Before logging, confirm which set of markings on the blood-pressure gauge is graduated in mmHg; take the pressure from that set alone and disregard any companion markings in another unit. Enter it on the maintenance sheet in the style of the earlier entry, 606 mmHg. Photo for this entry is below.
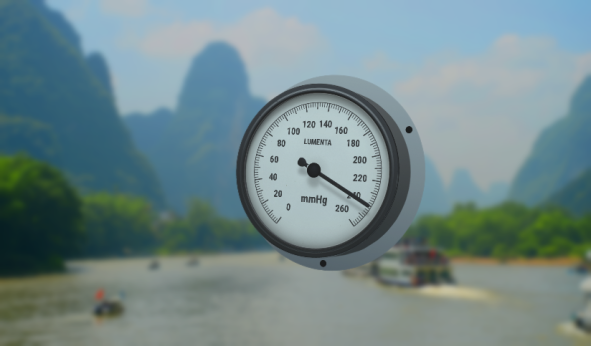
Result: 240 mmHg
